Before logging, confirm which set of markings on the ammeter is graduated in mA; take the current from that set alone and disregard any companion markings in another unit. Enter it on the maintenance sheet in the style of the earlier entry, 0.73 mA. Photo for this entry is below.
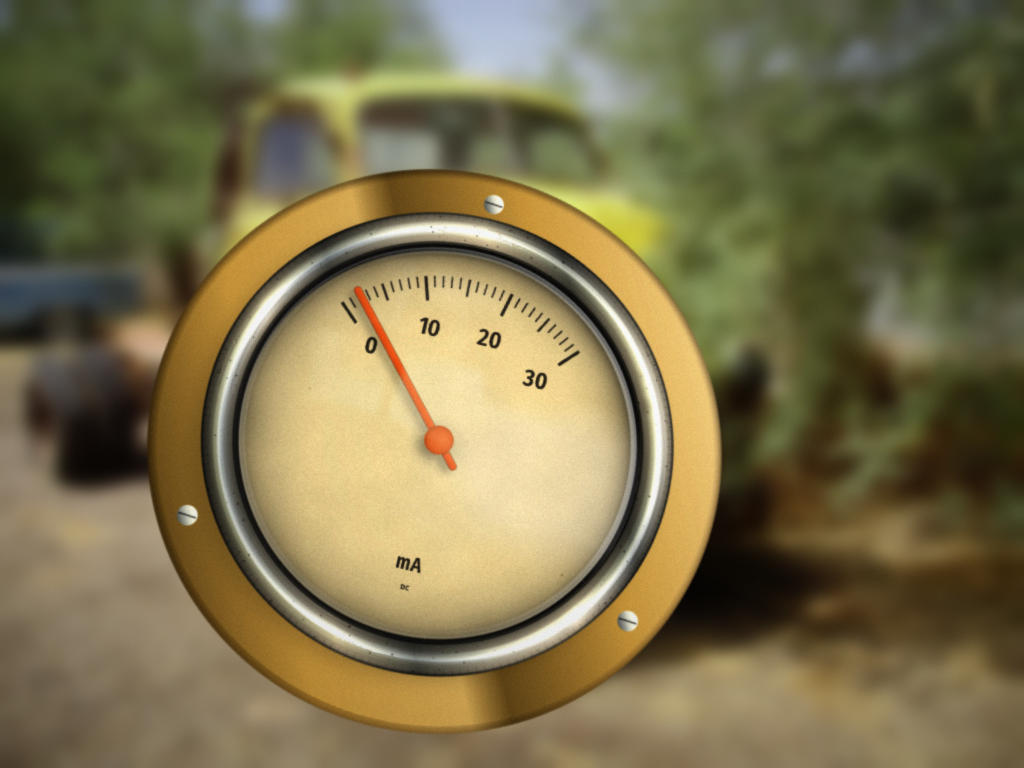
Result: 2 mA
